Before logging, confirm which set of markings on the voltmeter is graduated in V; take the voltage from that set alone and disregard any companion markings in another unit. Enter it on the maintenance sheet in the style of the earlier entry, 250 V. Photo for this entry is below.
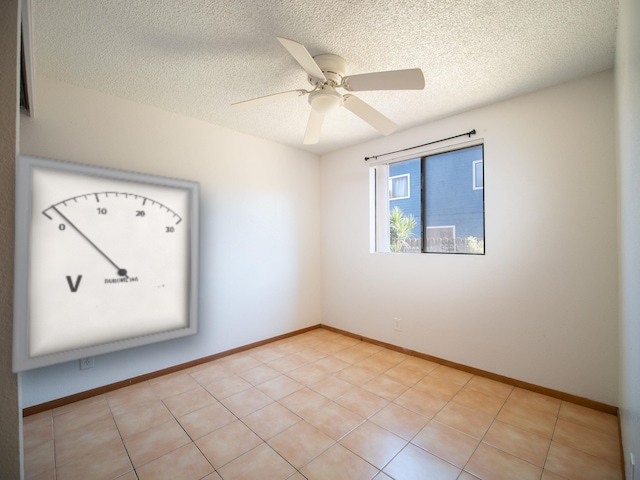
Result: 2 V
